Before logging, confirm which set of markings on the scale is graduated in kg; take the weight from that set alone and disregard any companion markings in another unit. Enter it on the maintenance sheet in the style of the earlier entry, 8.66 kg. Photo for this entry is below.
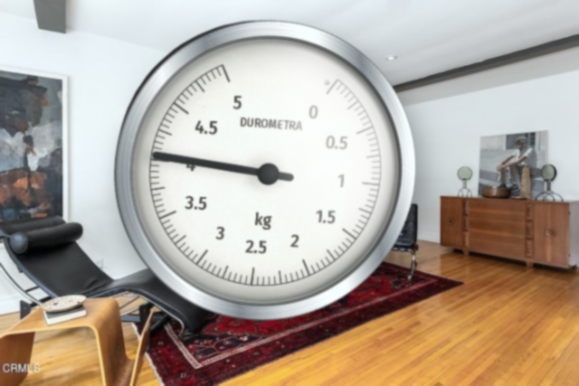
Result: 4.05 kg
